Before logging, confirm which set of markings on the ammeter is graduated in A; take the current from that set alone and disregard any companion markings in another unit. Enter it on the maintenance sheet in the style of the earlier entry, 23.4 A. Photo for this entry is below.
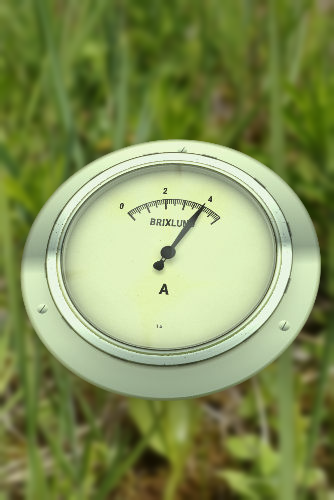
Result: 4 A
